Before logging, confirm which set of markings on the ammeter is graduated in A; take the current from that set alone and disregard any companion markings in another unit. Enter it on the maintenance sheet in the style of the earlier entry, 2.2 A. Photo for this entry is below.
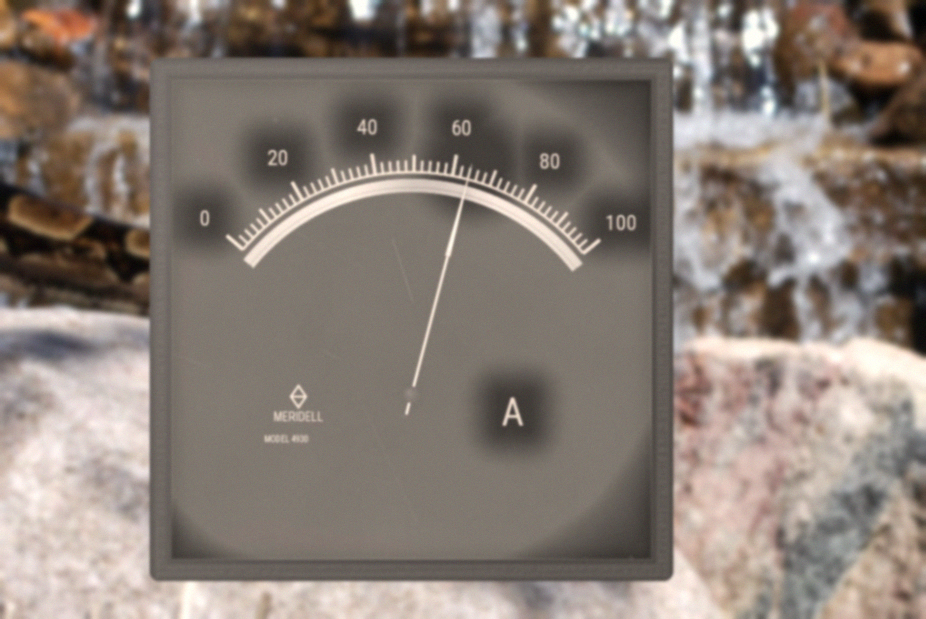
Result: 64 A
